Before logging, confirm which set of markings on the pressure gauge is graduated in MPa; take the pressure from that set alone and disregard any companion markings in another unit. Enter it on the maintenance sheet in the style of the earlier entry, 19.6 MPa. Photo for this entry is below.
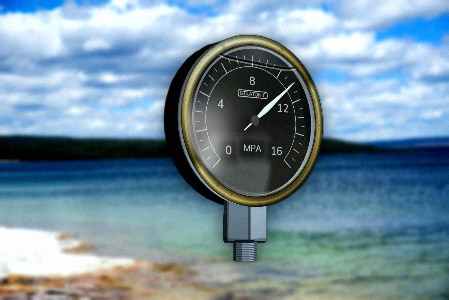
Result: 11 MPa
